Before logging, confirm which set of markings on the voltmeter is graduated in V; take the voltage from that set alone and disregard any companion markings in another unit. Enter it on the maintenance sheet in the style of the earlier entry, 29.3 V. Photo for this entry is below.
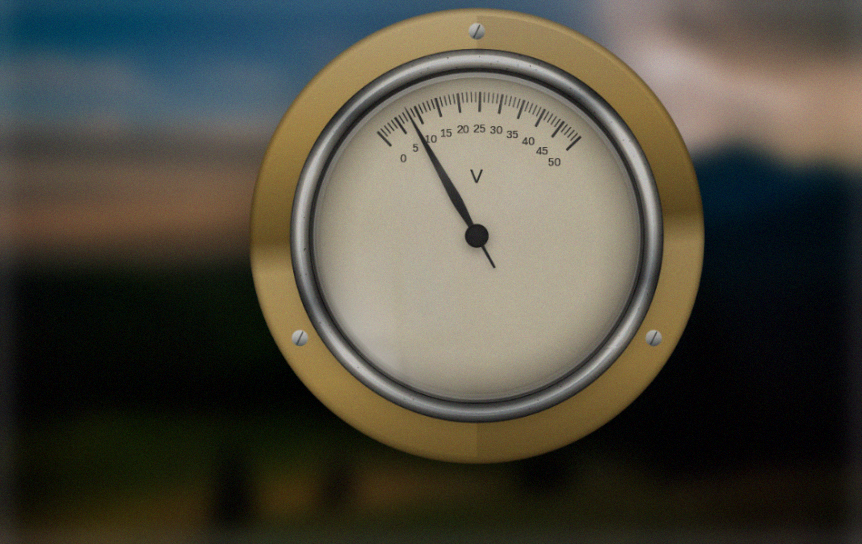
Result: 8 V
